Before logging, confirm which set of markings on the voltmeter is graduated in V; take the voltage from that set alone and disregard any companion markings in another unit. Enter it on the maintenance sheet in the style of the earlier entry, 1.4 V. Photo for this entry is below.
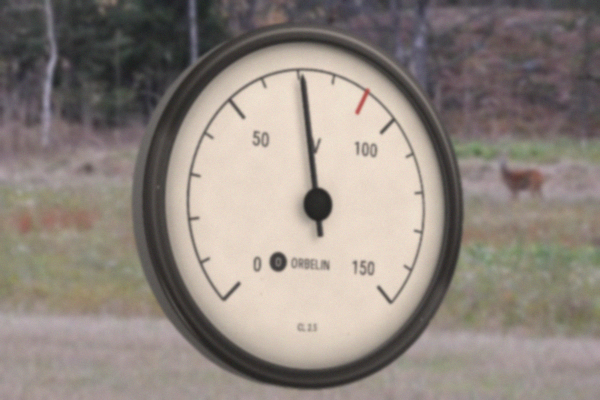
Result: 70 V
